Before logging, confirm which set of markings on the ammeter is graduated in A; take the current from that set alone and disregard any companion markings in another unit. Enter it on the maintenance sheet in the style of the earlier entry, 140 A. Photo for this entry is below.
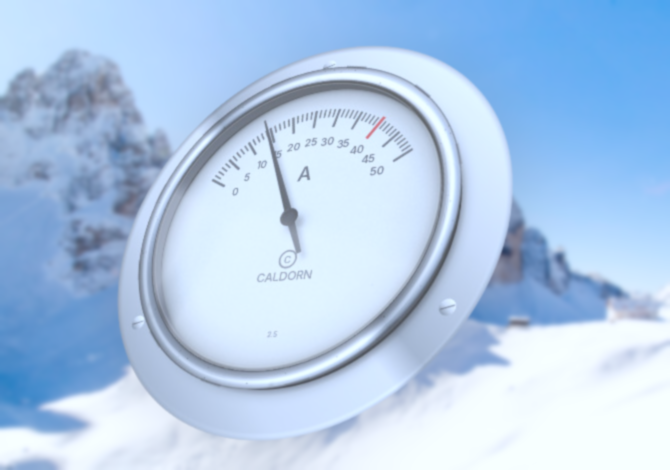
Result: 15 A
